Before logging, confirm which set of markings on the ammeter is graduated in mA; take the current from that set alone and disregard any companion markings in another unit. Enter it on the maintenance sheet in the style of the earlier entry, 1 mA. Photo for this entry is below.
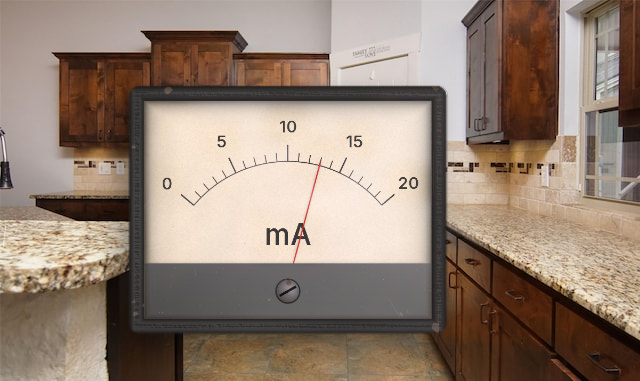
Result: 13 mA
